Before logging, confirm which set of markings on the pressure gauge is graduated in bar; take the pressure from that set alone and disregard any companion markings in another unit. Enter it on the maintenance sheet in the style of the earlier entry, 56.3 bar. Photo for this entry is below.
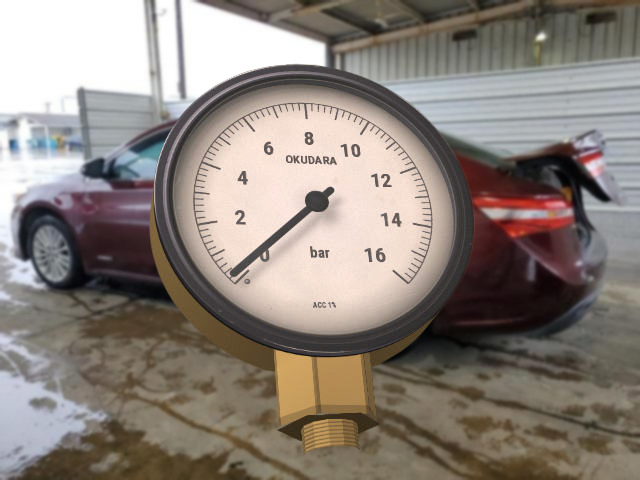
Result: 0.2 bar
